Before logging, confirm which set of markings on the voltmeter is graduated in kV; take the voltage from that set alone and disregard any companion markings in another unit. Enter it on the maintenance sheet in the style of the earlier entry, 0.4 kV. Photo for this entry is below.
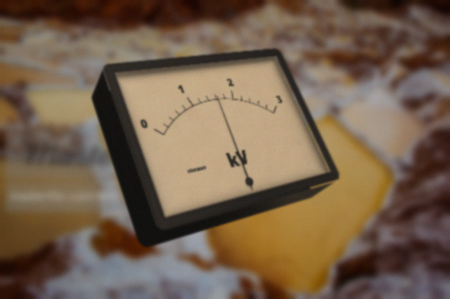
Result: 1.6 kV
